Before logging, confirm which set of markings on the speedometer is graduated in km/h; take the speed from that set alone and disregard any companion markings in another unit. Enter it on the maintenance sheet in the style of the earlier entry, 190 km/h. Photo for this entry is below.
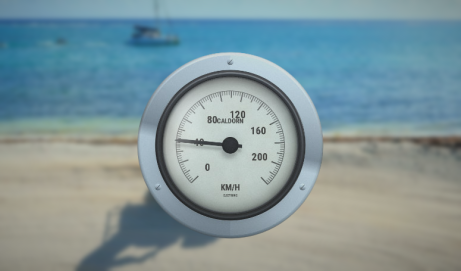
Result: 40 km/h
